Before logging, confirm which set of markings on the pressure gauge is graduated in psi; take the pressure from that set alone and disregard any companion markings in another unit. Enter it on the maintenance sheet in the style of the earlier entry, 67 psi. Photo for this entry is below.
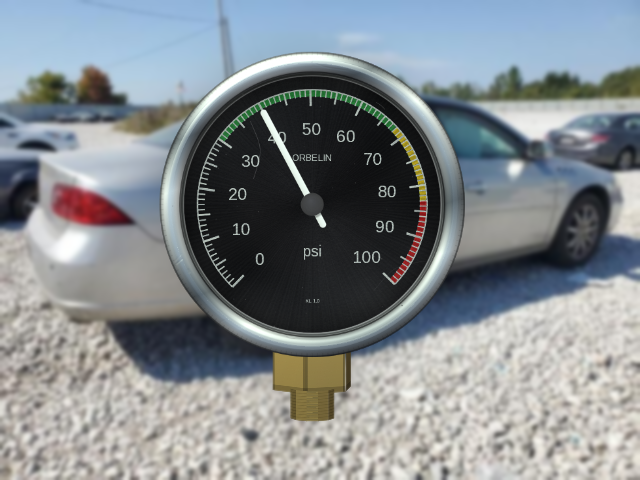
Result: 40 psi
